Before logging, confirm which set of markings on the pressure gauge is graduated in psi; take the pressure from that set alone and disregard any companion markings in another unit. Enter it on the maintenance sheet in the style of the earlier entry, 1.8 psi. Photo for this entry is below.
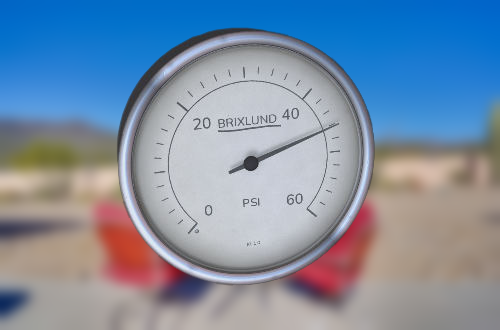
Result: 46 psi
